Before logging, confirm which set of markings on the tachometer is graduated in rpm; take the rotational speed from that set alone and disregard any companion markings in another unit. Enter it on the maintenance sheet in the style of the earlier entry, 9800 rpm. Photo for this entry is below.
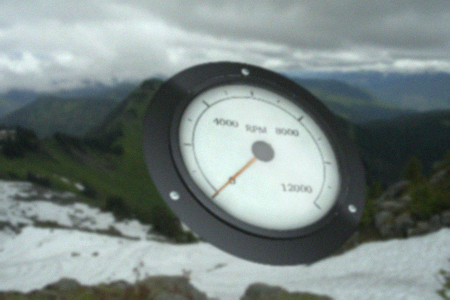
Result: 0 rpm
